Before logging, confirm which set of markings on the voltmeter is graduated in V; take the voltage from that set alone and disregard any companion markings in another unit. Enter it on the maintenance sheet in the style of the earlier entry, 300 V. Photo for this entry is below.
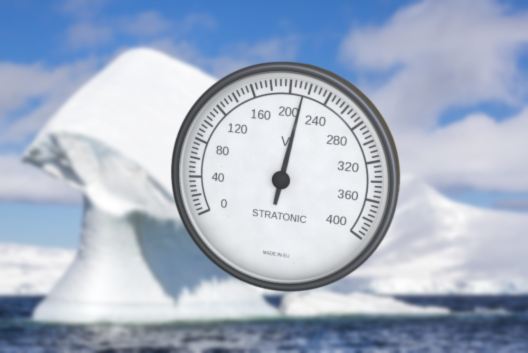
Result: 215 V
